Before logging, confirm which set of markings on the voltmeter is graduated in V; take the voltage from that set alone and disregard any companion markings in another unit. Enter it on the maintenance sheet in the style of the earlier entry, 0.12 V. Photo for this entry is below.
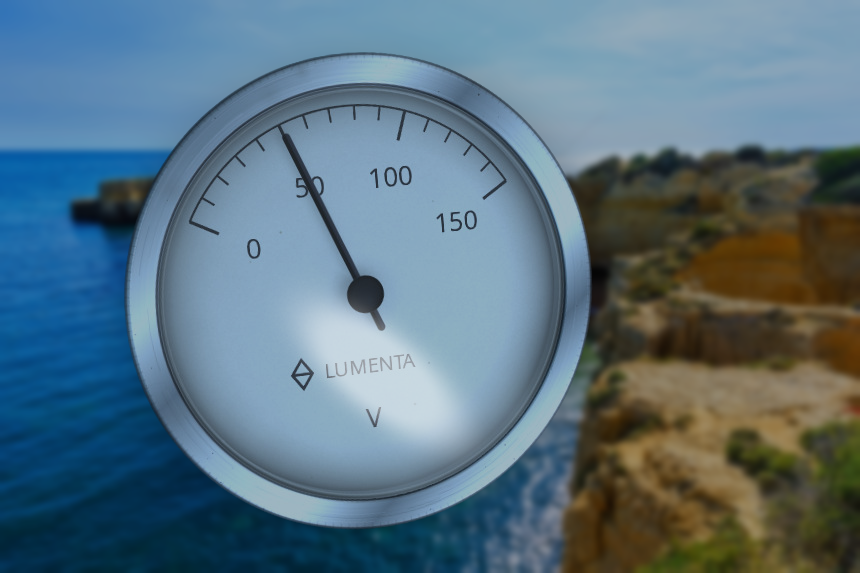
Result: 50 V
